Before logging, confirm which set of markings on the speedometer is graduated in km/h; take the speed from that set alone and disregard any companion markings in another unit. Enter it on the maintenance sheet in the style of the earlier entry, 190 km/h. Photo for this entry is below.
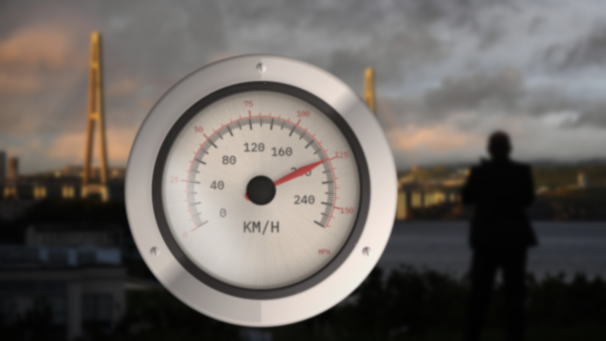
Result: 200 km/h
